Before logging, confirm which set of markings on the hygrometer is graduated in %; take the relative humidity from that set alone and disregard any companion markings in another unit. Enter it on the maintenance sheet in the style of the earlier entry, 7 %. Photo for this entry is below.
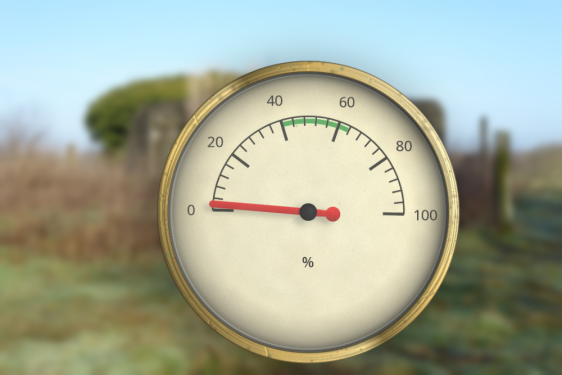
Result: 2 %
